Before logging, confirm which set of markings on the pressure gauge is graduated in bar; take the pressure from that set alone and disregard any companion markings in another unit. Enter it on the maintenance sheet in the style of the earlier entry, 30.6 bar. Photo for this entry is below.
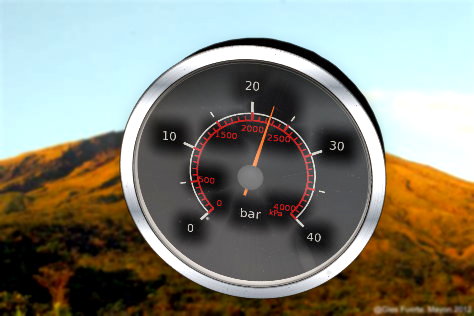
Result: 22.5 bar
